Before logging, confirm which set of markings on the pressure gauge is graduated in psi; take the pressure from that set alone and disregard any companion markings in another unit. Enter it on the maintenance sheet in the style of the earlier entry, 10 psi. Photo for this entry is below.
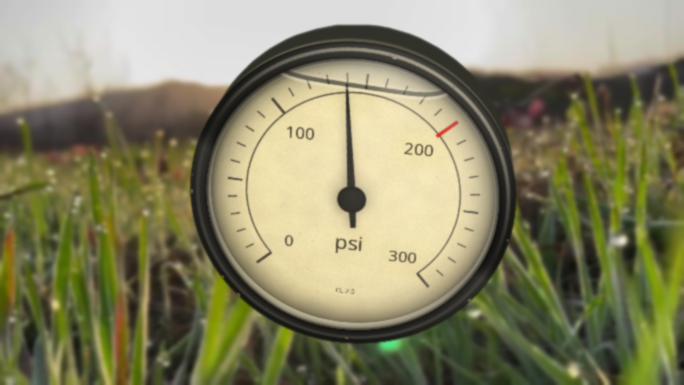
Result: 140 psi
